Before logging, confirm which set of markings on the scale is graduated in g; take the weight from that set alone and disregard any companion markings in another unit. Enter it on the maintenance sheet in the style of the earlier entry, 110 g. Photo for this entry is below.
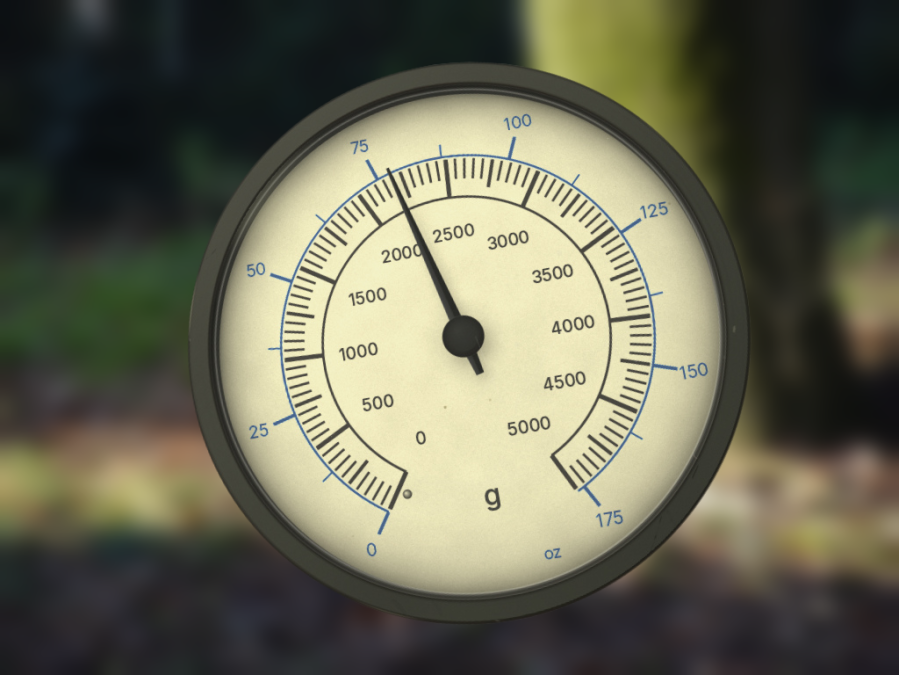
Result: 2200 g
